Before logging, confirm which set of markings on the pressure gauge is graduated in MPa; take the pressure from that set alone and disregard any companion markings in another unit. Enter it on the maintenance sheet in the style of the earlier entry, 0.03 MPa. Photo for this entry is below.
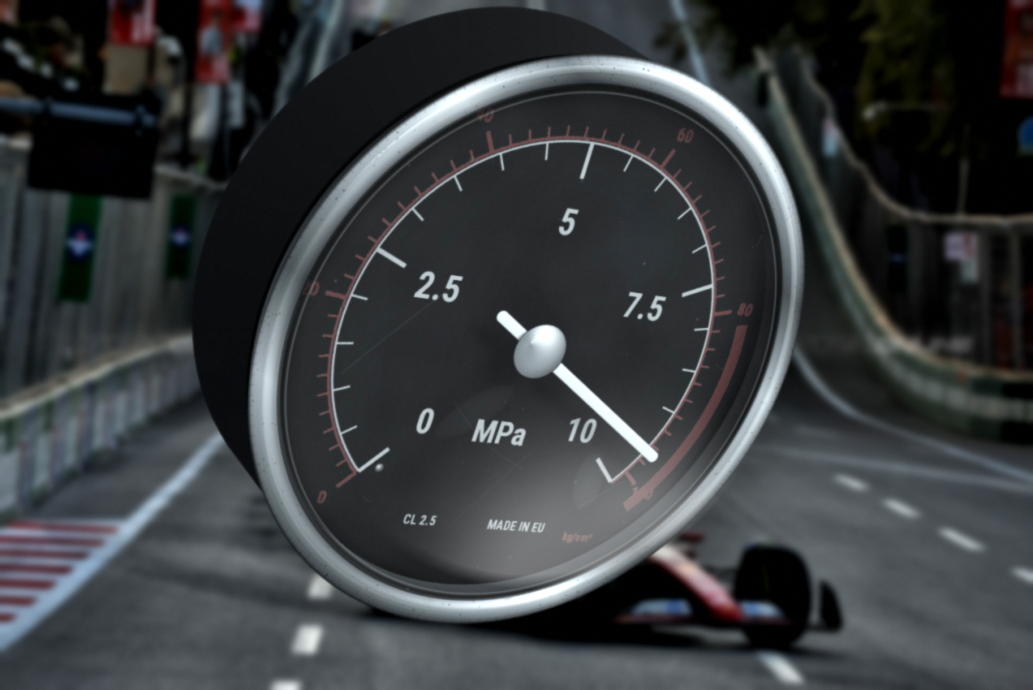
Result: 9.5 MPa
